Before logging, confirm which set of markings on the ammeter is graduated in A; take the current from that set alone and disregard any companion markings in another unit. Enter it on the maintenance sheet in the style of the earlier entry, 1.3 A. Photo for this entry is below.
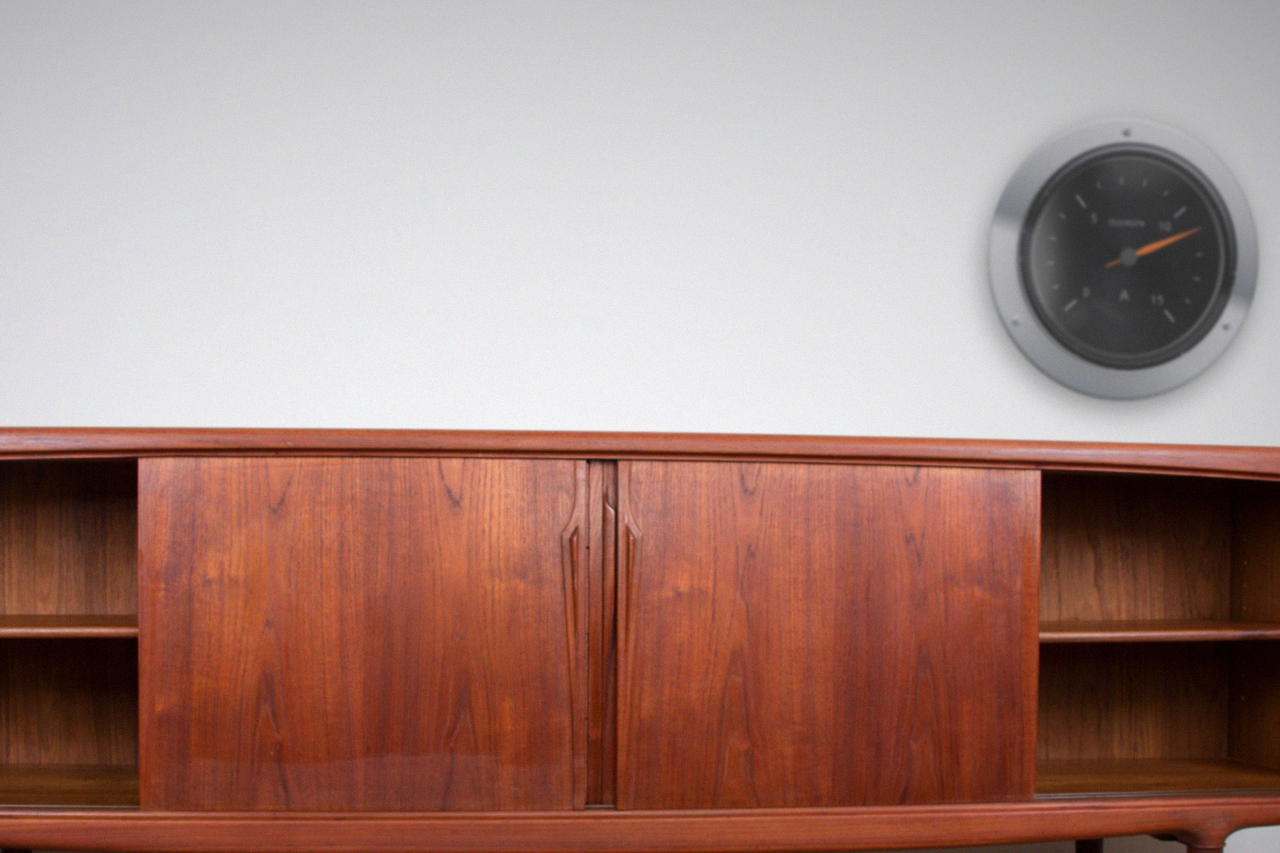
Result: 11 A
